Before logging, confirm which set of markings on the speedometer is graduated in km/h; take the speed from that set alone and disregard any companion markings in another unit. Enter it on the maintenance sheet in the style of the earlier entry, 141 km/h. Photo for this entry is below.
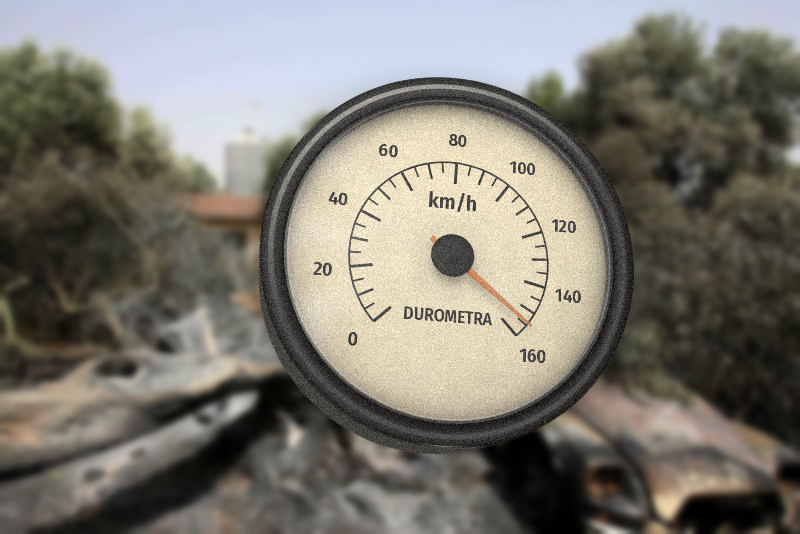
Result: 155 km/h
